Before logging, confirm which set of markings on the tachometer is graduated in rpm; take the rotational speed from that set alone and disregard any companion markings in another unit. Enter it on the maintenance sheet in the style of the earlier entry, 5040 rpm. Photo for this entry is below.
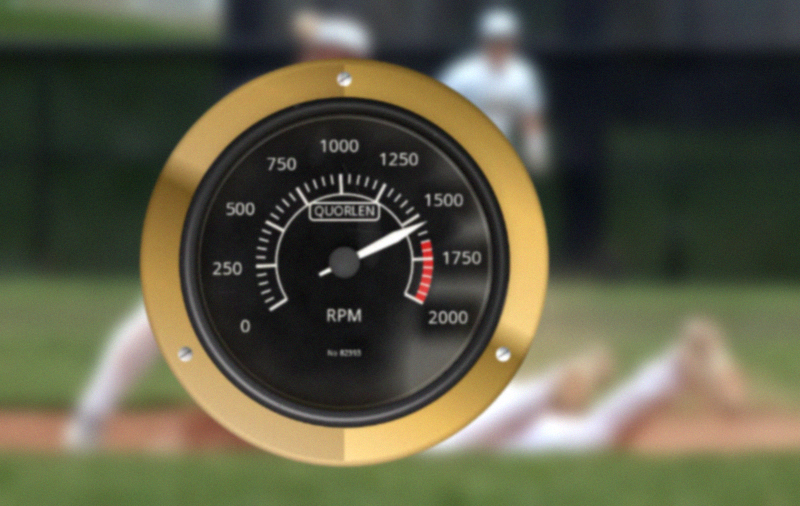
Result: 1550 rpm
